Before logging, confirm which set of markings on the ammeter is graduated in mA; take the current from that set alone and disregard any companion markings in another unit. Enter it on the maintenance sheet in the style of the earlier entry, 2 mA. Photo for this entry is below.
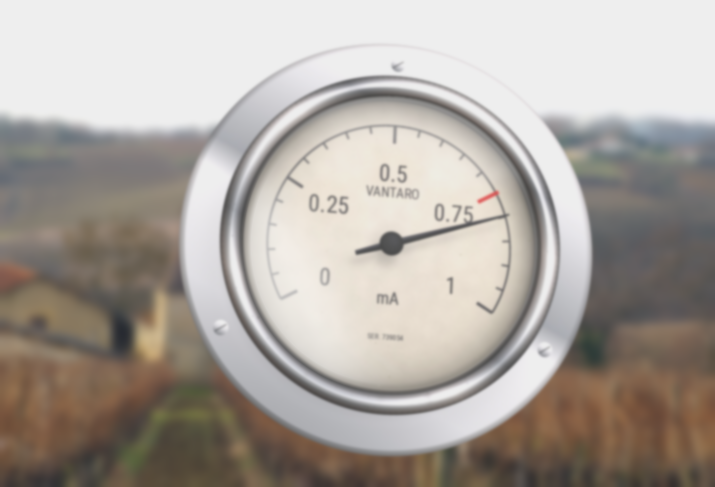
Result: 0.8 mA
